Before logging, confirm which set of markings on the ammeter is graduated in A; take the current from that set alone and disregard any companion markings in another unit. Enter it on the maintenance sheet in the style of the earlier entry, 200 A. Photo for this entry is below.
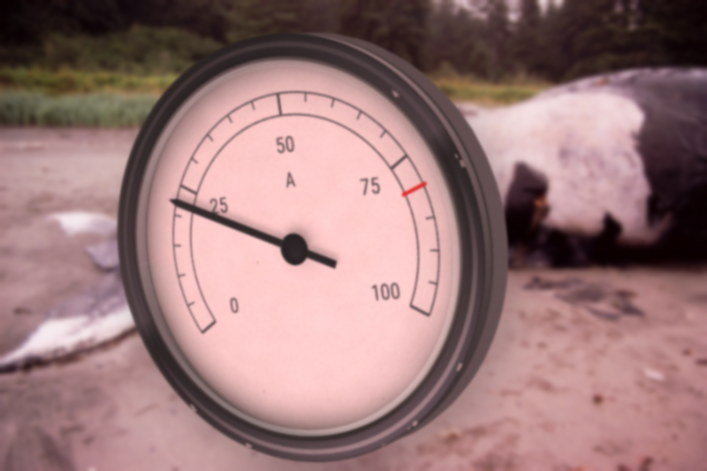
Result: 22.5 A
